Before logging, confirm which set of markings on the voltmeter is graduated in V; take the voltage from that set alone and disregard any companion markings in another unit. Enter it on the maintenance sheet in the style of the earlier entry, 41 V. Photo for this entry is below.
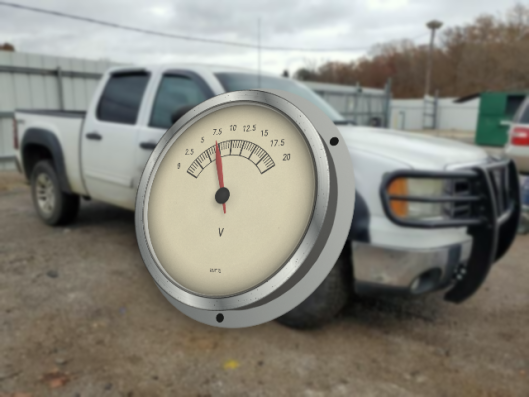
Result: 7.5 V
